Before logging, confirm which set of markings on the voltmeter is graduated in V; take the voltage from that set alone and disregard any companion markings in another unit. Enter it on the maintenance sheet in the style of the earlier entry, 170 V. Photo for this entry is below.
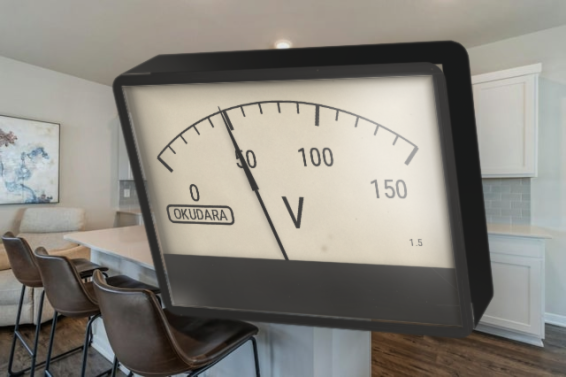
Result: 50 V
